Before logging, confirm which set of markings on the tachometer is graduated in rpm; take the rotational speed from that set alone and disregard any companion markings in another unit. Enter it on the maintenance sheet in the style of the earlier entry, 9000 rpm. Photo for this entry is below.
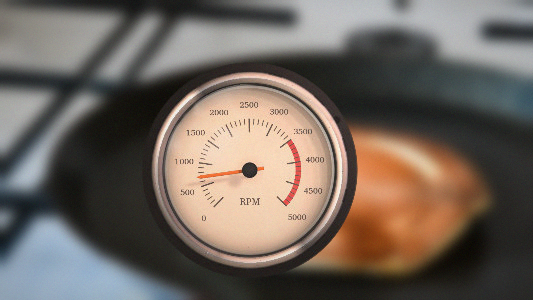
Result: 700 rpm
